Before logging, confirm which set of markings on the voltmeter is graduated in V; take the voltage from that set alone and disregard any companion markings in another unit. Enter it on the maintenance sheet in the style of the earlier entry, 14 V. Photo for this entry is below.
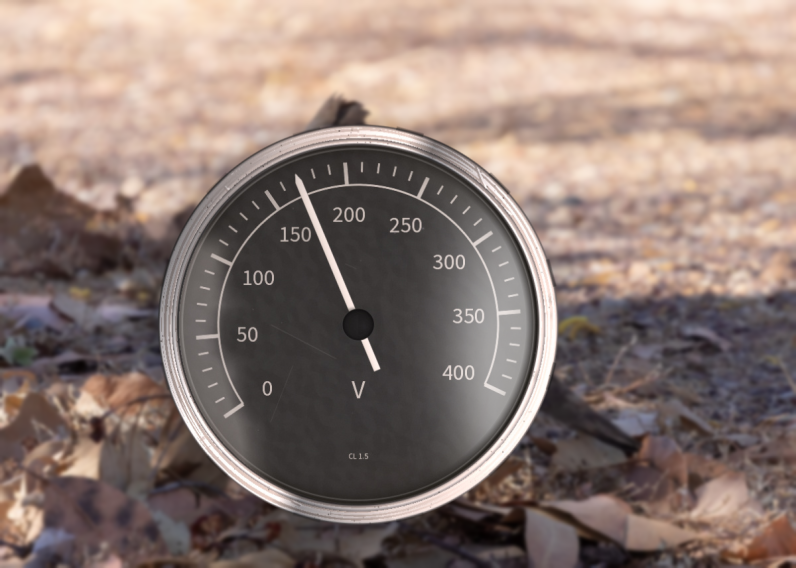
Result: 170 V
